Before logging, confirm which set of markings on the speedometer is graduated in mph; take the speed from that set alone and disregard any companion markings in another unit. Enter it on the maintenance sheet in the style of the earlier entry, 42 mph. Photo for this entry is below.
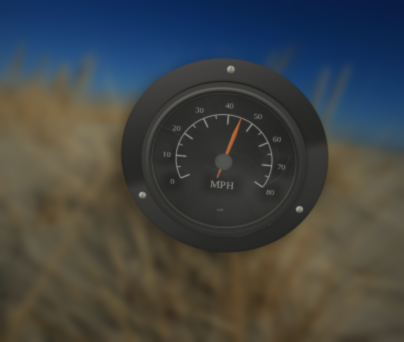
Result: 45 mph
